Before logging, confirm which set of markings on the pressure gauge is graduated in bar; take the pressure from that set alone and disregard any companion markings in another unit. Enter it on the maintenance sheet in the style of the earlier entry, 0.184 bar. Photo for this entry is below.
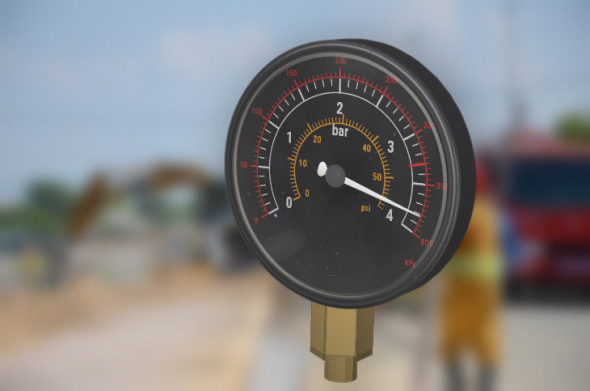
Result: 3.8 bar
